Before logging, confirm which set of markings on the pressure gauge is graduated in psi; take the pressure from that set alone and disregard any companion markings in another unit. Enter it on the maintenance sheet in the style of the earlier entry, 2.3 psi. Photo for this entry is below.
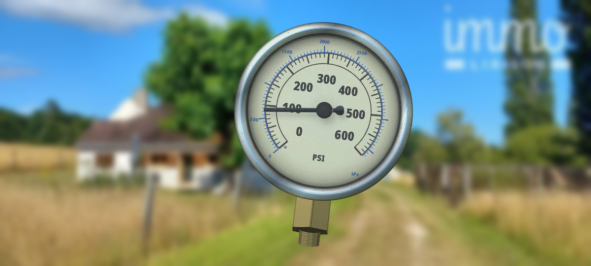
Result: 90 psi
